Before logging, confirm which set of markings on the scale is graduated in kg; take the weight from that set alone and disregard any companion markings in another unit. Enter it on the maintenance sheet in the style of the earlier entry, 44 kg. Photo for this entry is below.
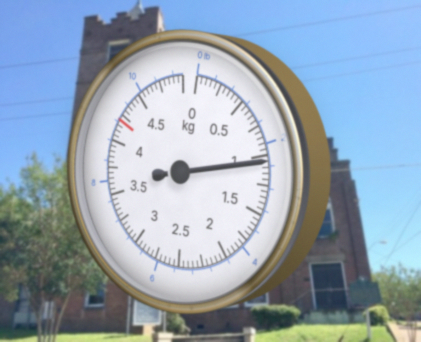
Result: 1.05 kg
